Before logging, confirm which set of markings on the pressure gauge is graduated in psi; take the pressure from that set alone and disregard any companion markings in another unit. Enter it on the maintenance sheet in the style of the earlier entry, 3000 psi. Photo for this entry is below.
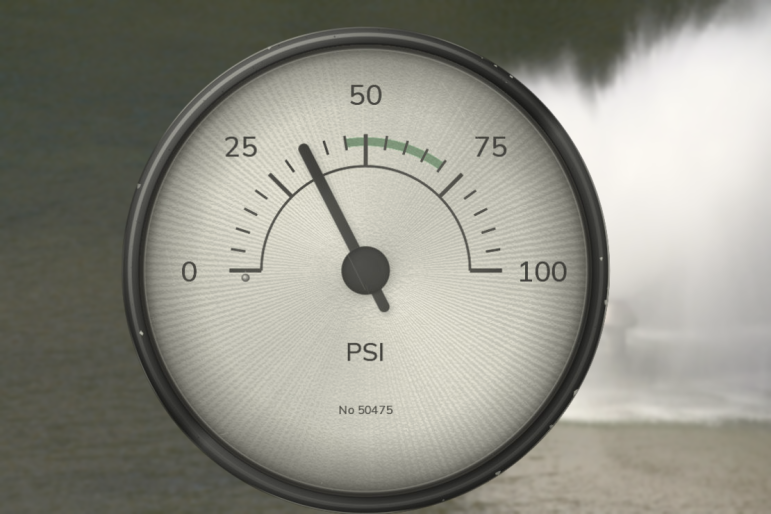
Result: 35 psi
